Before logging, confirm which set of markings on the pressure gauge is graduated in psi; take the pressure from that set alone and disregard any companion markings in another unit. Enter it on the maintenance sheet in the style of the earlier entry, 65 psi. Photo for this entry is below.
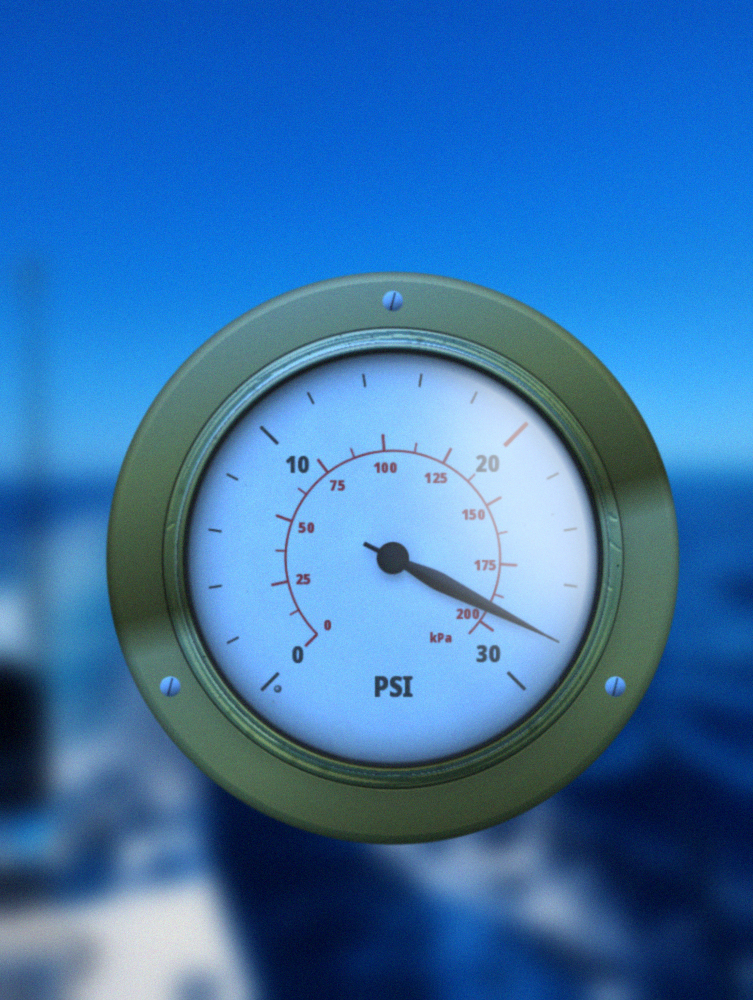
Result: 28 psi
